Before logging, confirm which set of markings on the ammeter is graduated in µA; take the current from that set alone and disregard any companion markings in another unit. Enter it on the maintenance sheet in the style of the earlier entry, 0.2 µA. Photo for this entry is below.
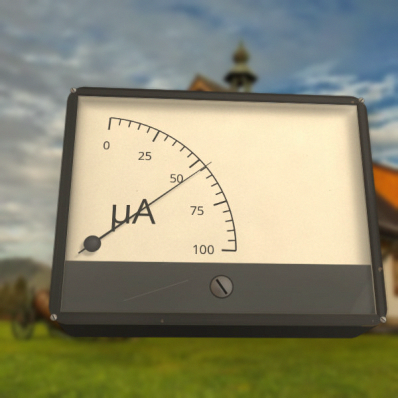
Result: 55 µA
